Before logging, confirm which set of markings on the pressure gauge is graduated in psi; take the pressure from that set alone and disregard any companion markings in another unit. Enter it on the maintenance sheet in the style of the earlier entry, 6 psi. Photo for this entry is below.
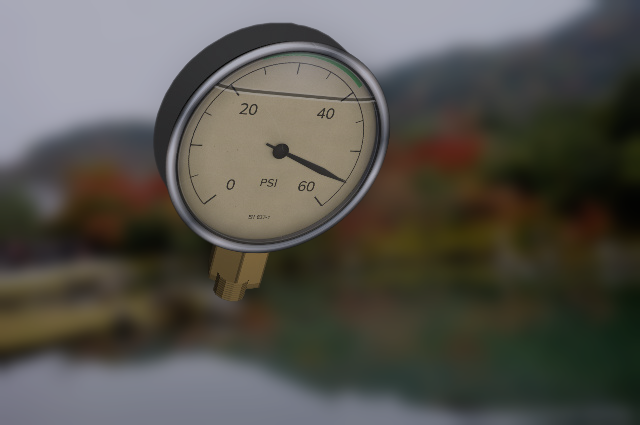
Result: 55 psi
